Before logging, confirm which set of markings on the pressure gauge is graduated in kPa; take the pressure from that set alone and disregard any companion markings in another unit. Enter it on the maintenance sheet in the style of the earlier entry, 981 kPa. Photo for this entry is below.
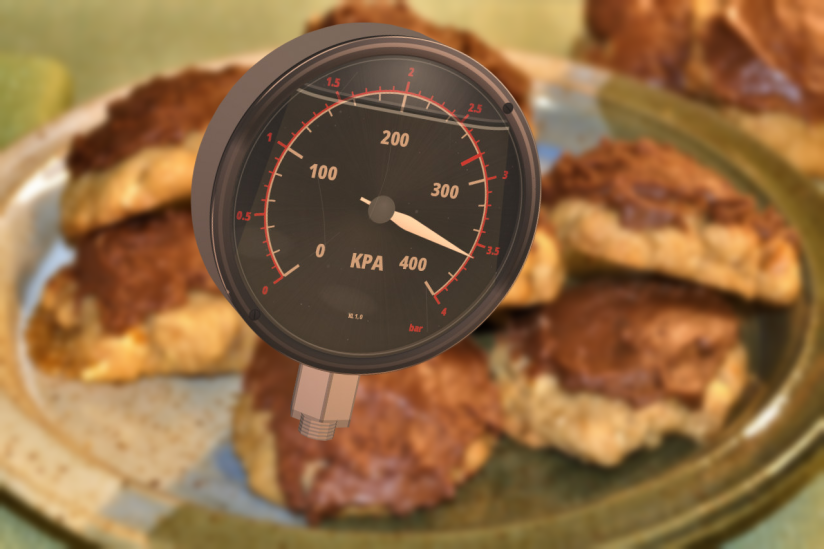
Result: 360 kPa
